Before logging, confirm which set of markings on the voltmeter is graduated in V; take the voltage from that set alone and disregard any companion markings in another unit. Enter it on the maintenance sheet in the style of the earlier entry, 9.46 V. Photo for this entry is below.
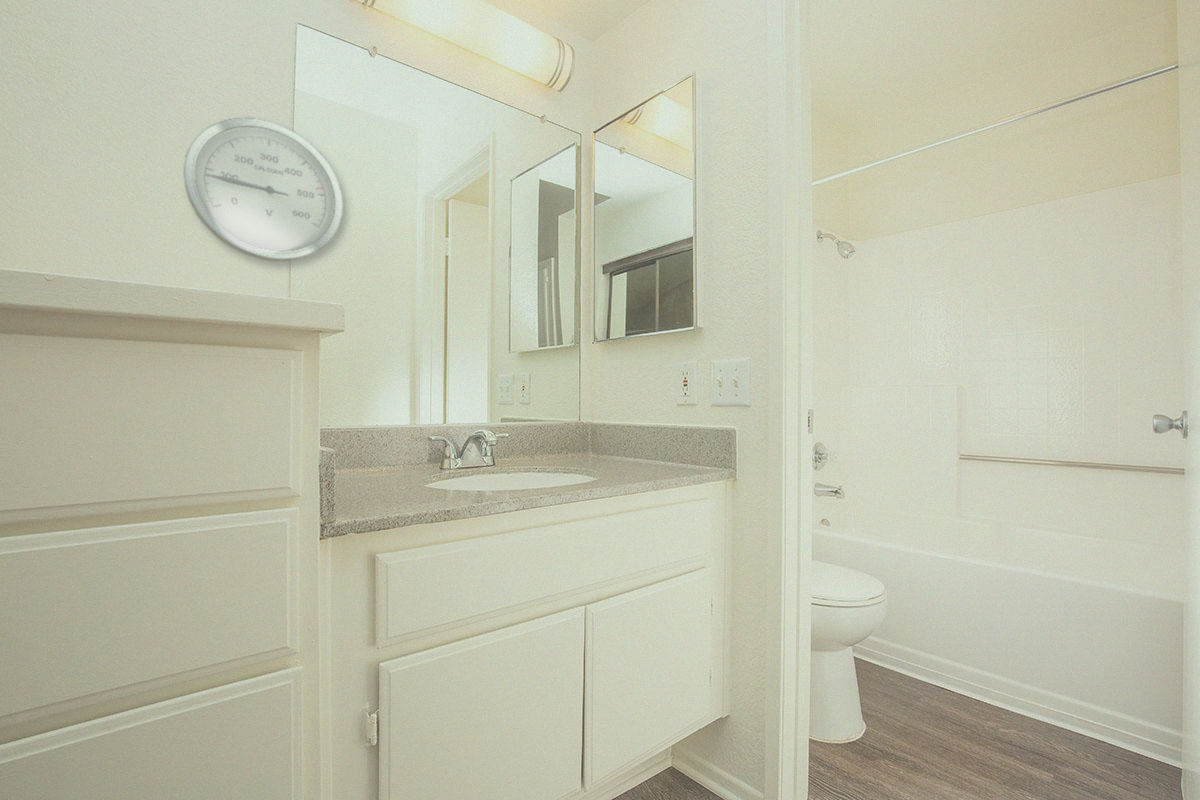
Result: 80 V
